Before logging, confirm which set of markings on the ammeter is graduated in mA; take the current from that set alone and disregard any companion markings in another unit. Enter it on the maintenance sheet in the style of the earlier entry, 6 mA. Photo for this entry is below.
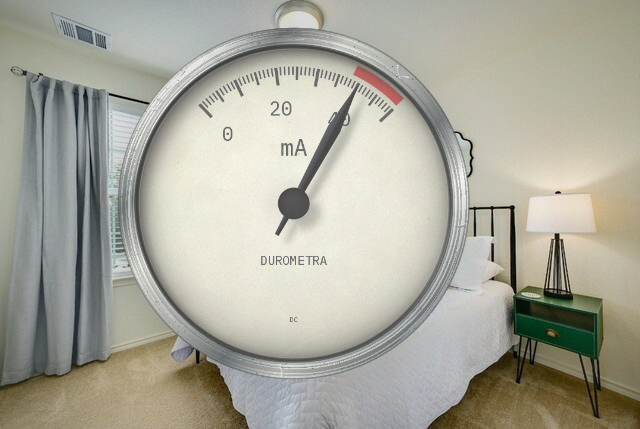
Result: 40 mA
